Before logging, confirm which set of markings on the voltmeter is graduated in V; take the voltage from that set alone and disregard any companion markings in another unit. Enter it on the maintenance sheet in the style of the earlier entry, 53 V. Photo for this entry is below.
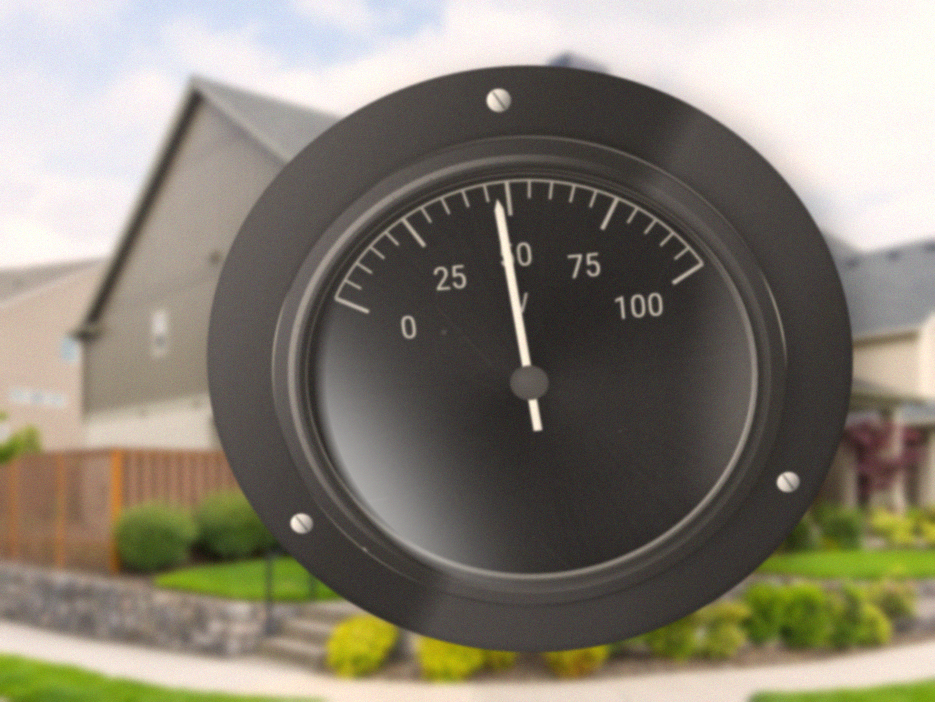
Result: 47.5 V
